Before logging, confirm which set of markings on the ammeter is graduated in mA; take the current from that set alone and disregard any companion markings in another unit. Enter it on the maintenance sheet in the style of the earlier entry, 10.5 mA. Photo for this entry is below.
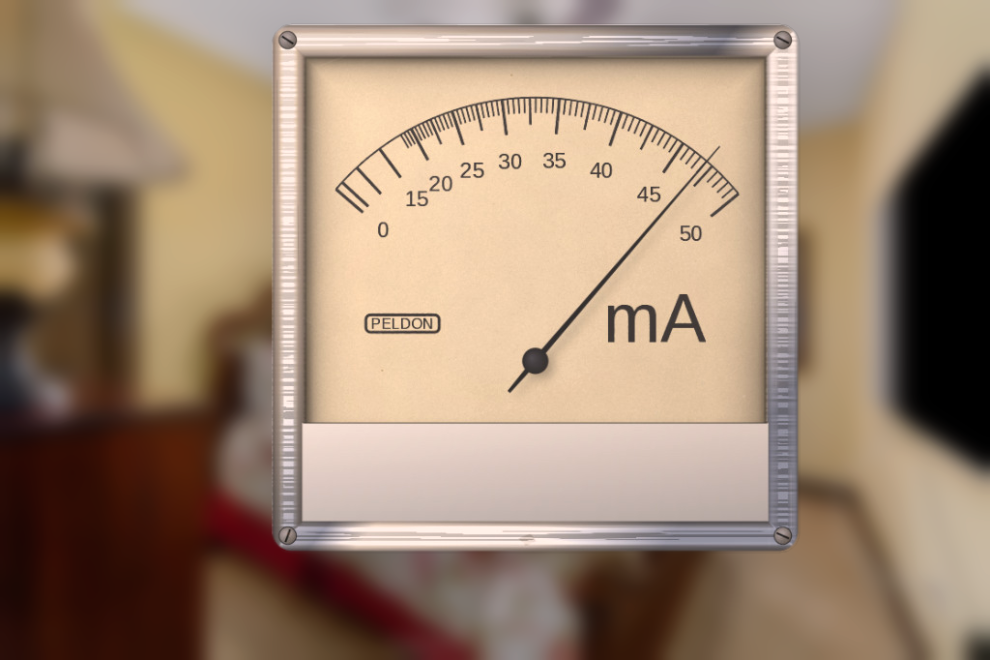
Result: 47 mA
